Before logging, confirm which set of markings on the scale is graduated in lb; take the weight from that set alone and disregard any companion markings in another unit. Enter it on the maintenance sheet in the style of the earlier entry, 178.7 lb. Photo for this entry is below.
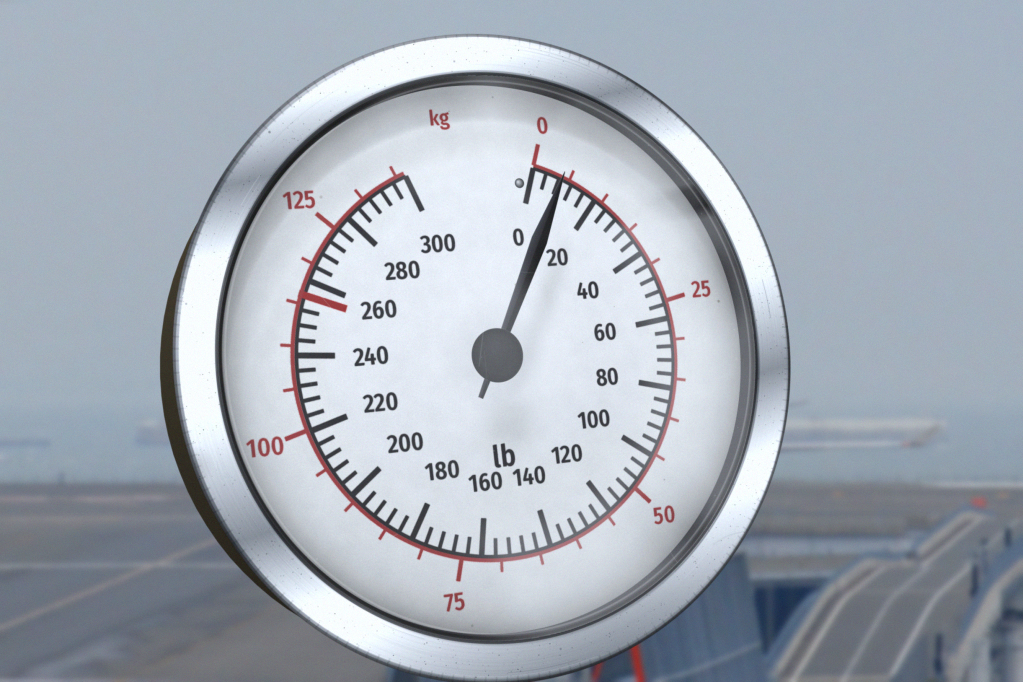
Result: 8 lb
